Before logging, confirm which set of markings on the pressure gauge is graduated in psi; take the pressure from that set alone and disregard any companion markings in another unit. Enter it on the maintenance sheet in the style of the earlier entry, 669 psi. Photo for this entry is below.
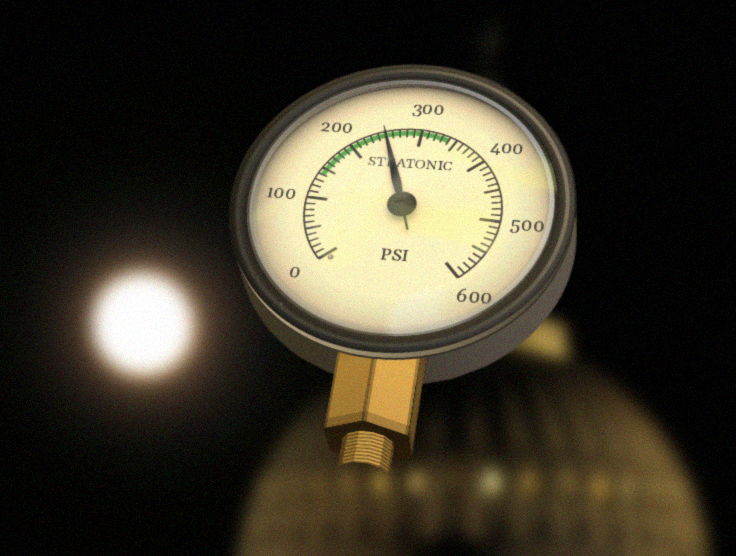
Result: 250 psi
